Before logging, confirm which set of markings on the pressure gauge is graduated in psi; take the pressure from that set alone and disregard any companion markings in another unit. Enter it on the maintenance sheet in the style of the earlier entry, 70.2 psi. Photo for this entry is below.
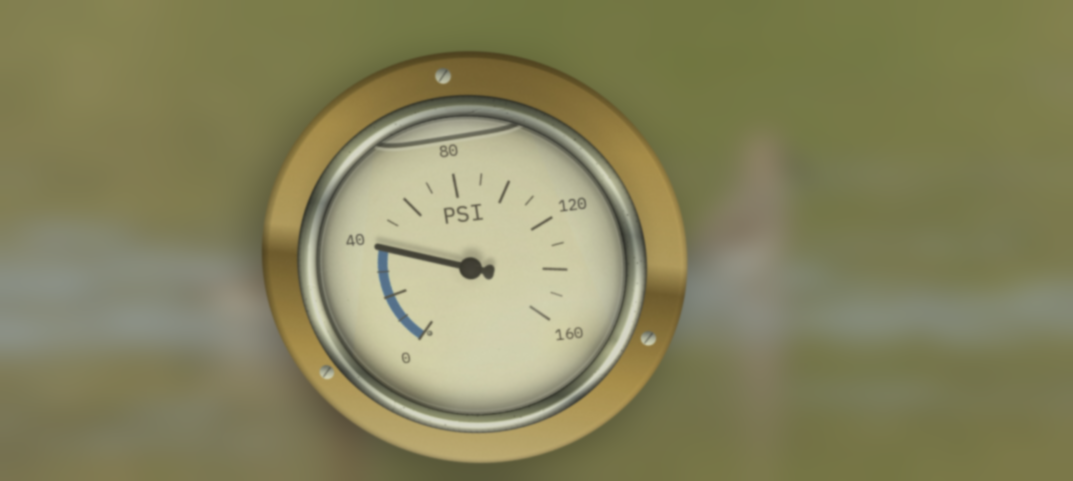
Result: 40 psi
